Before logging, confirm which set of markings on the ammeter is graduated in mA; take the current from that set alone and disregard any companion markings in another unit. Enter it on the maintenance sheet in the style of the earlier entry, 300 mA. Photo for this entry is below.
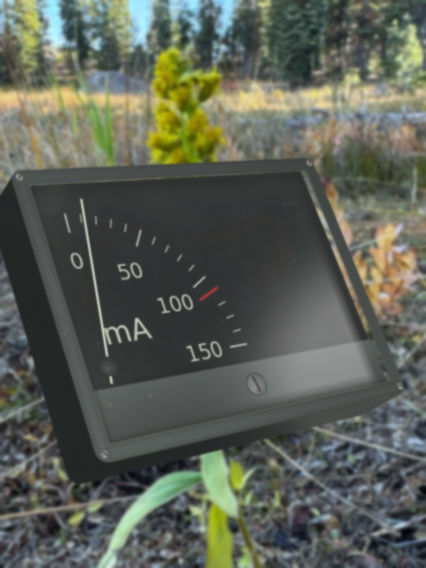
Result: 10 mA
